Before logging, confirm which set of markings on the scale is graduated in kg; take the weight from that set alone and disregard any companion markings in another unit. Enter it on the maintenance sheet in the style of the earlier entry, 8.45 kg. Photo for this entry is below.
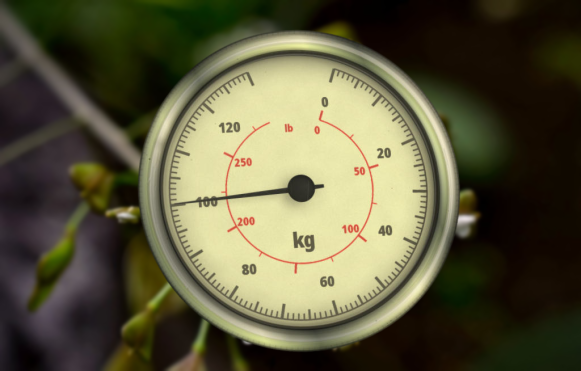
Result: 100 kg
